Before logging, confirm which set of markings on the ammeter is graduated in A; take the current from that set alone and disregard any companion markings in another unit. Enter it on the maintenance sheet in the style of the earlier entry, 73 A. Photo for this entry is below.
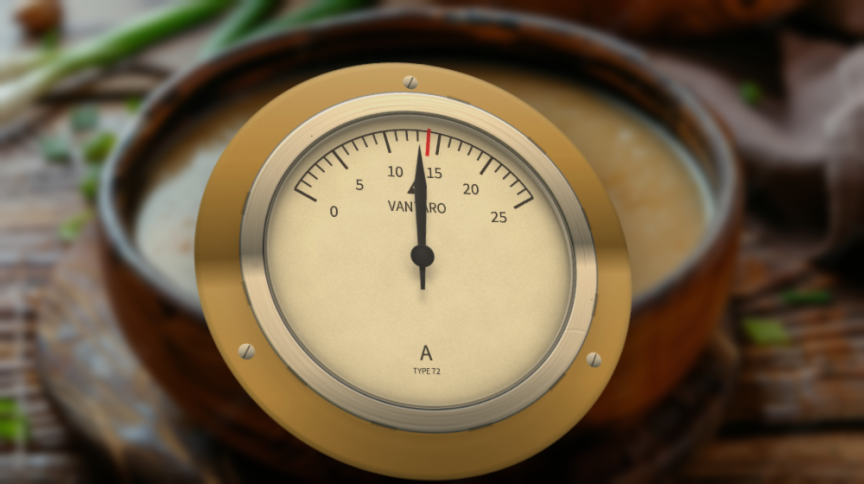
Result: 13 A
